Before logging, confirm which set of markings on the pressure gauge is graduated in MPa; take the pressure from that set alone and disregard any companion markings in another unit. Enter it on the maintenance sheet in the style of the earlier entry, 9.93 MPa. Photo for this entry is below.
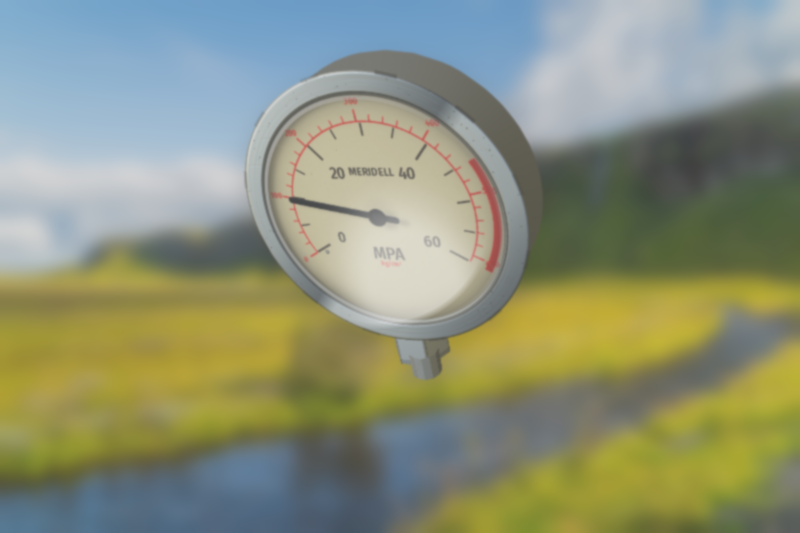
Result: 10 MPa
